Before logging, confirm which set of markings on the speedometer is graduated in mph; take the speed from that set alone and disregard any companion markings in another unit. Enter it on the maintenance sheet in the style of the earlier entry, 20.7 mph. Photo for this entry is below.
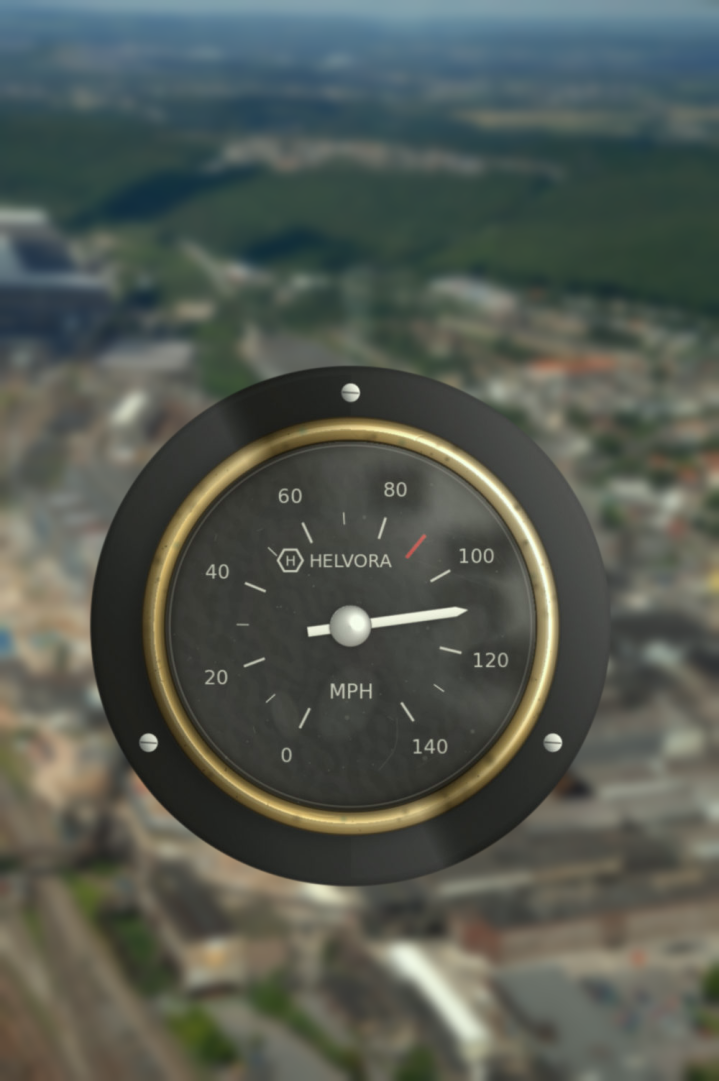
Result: 110 mph
